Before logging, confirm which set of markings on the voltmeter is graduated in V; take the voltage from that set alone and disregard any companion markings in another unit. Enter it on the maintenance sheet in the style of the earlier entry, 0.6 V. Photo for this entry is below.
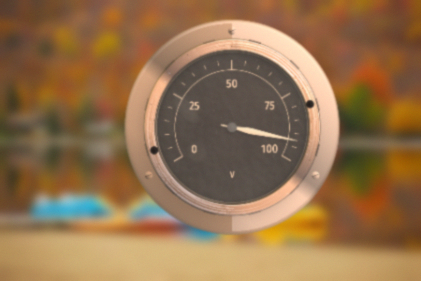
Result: 92.5 V
